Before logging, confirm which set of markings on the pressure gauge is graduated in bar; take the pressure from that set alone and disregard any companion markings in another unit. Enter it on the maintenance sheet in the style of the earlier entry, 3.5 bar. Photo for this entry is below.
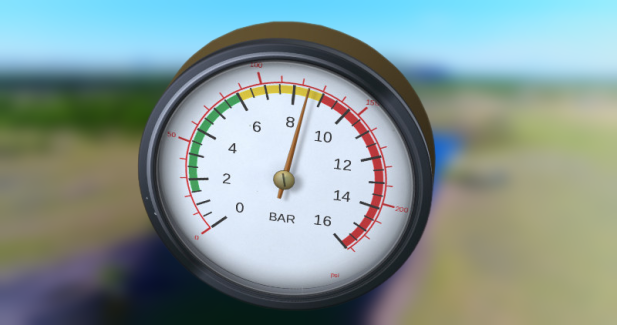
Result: 8.5 bar
